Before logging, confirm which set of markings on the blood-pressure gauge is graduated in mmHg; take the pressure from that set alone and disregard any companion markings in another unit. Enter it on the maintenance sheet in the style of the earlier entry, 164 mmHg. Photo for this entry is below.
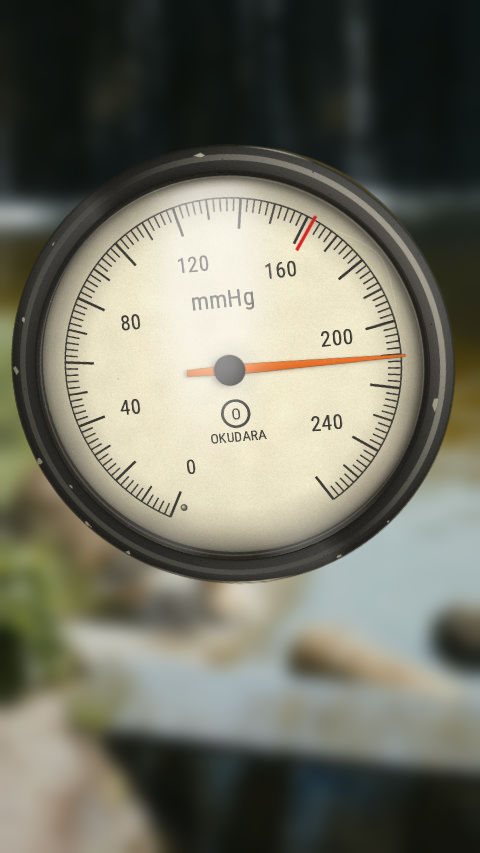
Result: 210 mmHg
